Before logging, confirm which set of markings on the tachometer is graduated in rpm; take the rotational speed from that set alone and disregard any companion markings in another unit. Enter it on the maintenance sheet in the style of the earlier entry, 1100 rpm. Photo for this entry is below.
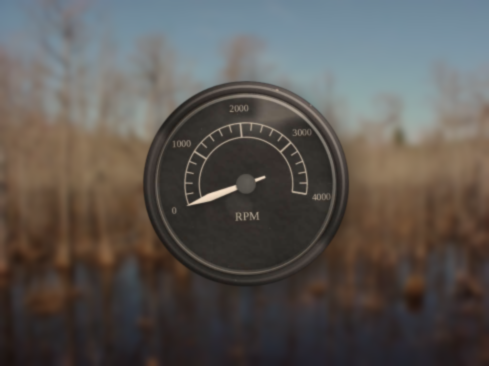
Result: 0 rpm
